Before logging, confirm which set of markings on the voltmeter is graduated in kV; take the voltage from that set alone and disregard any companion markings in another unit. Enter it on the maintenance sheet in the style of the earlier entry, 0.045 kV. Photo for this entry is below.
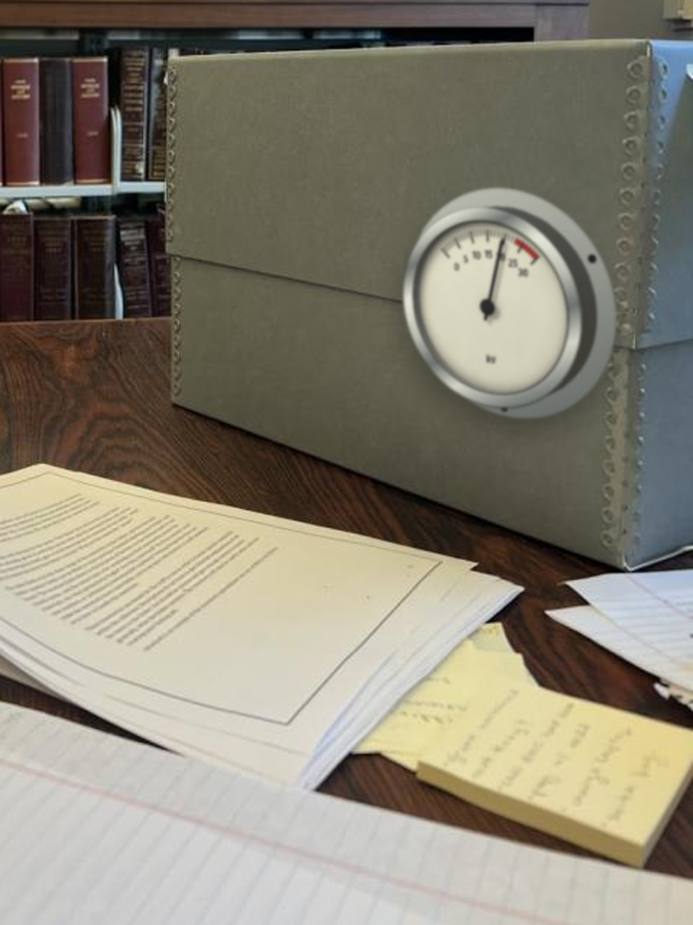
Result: 20 kV
